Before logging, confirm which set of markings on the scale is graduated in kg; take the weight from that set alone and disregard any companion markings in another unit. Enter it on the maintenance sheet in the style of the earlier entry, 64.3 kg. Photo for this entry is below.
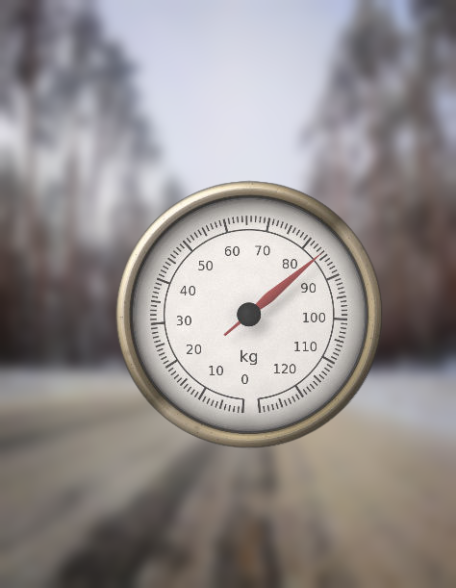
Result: 84 kg
